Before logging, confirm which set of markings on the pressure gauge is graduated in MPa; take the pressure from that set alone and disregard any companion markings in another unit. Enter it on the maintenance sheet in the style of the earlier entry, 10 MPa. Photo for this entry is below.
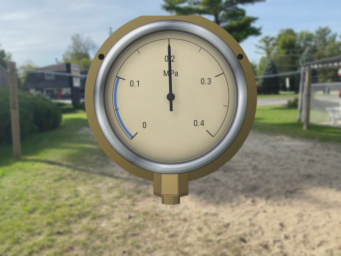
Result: 0.2 MPa
